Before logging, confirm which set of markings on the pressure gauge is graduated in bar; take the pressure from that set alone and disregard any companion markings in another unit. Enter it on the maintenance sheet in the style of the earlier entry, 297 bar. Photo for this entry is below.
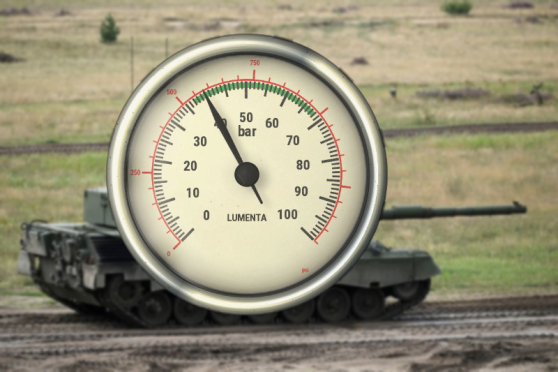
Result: 40 bar
